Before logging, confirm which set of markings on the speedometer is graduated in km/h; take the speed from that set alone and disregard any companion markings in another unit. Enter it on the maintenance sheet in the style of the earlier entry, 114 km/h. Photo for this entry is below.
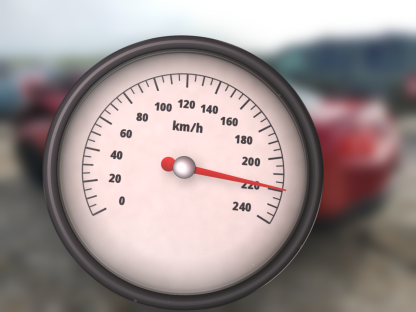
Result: 220 km/h
